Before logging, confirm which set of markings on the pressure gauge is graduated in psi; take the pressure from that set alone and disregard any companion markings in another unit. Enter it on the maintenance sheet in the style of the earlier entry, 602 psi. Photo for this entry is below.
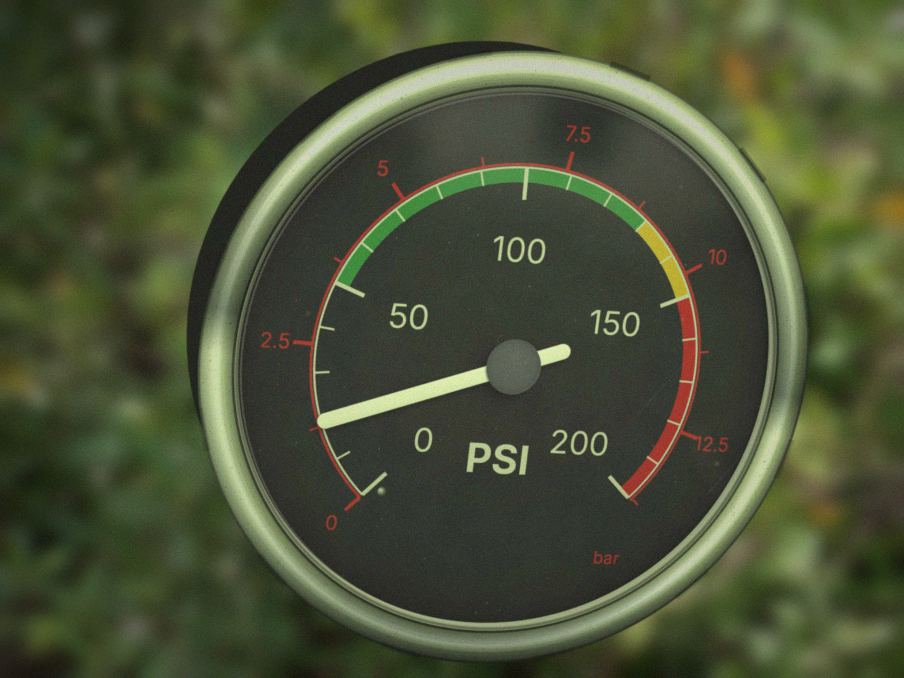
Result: 20 psi
